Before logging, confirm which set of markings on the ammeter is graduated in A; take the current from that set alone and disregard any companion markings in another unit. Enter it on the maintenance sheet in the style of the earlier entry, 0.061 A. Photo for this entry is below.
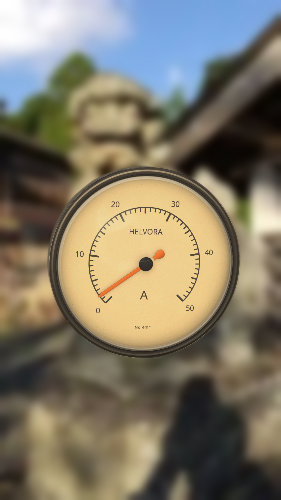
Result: 2 A
